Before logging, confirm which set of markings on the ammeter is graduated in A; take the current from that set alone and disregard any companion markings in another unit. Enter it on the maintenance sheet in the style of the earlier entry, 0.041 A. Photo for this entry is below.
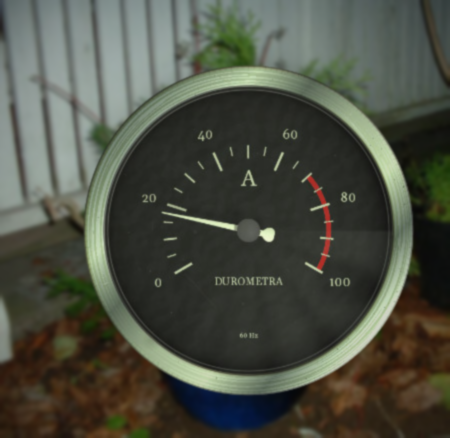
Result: 17.5 A
